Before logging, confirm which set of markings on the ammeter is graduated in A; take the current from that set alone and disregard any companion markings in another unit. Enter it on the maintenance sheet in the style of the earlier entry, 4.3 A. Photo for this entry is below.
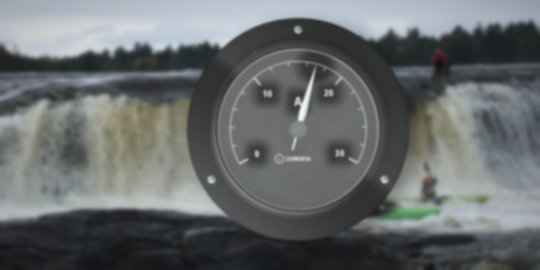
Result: 17 A
